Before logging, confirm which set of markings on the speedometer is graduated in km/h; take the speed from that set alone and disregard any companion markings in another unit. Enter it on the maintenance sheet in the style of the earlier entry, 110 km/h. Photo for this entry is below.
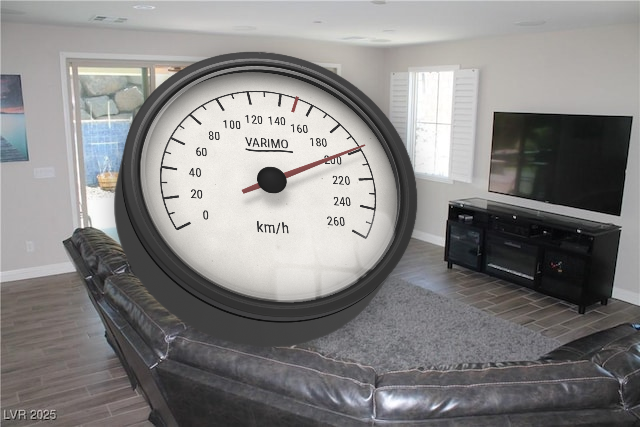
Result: 200 km/h
